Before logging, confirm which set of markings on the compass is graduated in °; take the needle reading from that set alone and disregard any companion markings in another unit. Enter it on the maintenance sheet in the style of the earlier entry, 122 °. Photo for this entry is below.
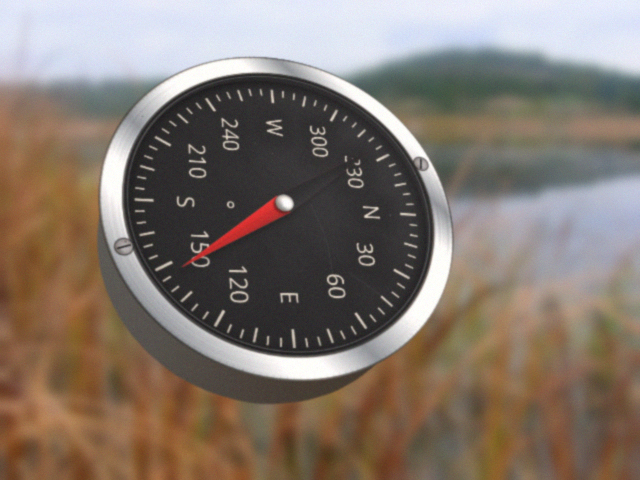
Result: 145 °
